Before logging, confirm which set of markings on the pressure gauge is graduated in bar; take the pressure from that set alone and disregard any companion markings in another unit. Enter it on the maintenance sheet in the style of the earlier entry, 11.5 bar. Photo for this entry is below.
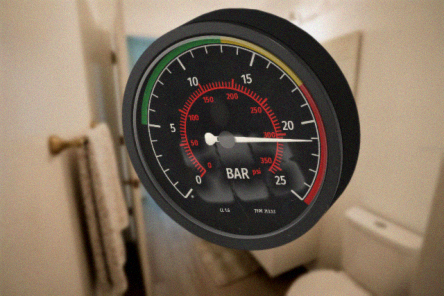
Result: 21 bar
